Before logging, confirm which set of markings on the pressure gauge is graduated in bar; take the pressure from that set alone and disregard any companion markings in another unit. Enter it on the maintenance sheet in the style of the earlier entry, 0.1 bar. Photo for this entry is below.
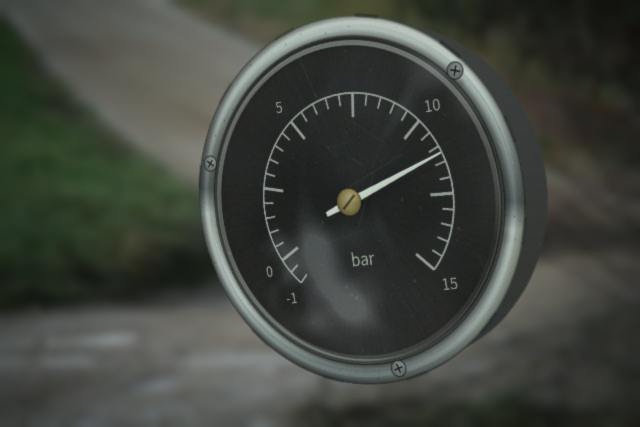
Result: 11.25 bar
